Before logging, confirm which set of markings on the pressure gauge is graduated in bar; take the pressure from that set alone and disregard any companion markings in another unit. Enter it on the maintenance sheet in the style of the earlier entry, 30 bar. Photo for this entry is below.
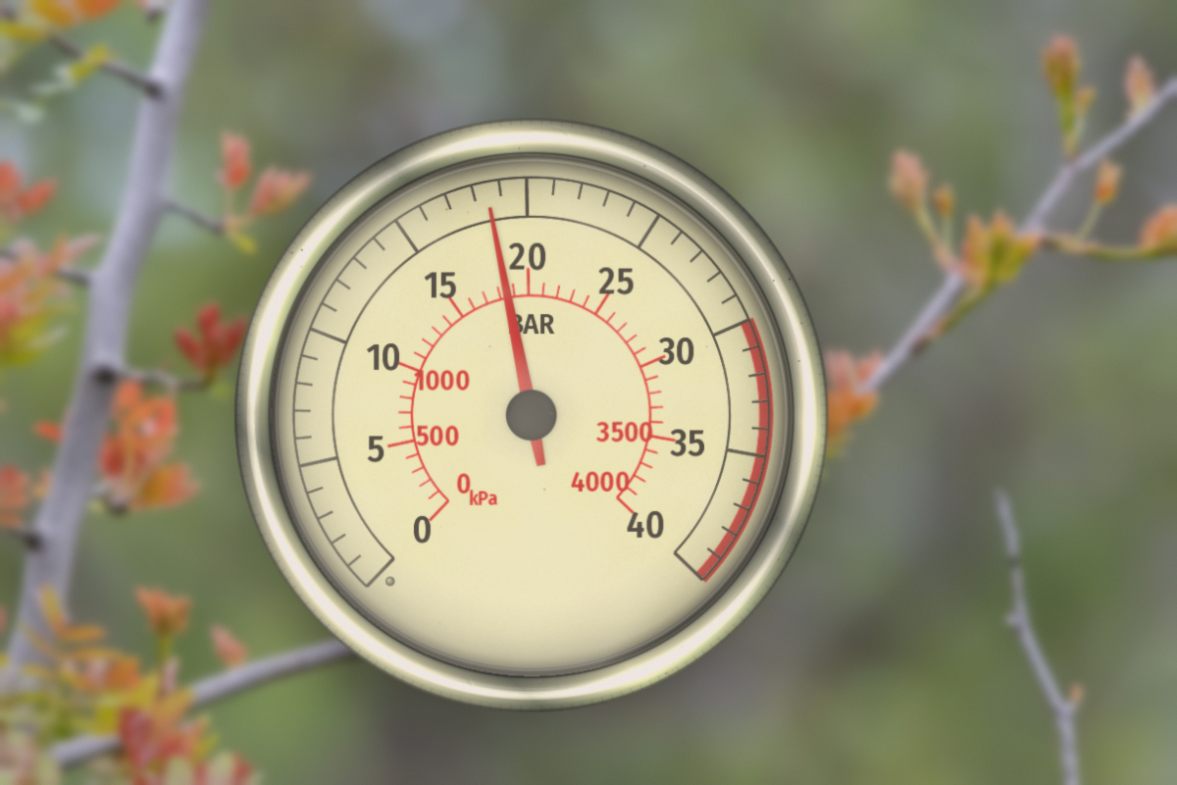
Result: 18.5 bar
